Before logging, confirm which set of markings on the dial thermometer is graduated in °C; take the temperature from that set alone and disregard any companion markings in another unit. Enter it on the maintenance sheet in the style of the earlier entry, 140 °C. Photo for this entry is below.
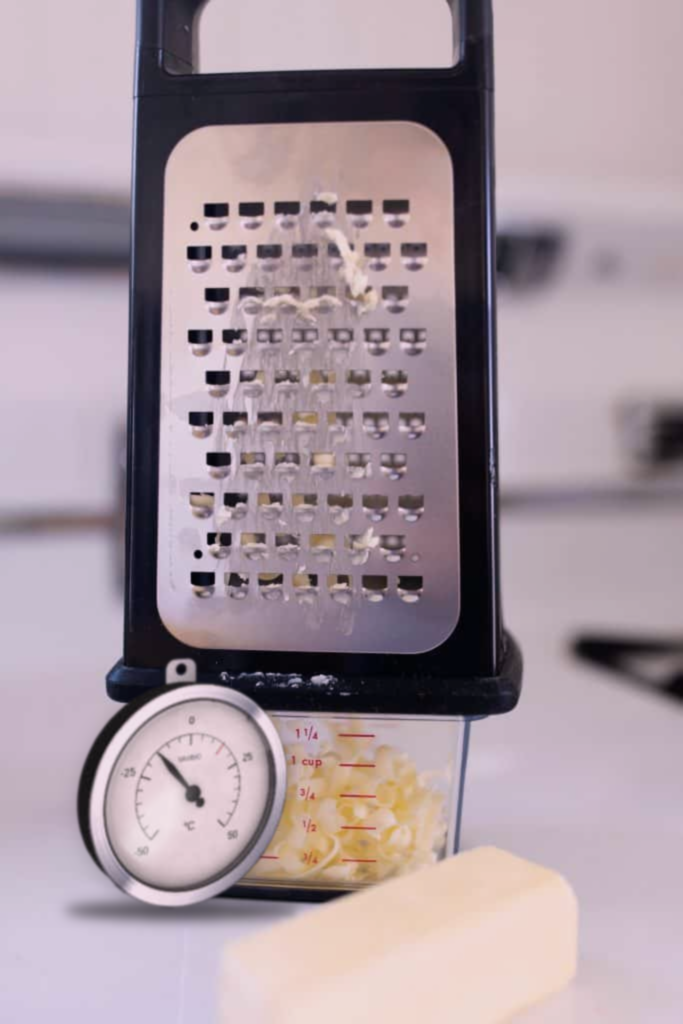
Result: -15 °C
